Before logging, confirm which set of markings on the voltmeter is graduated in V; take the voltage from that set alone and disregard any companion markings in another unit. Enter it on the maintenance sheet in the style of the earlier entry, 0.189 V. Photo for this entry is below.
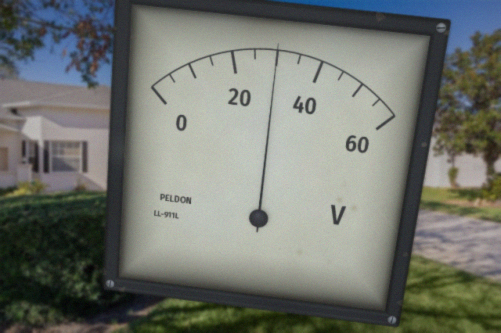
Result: 30 V
